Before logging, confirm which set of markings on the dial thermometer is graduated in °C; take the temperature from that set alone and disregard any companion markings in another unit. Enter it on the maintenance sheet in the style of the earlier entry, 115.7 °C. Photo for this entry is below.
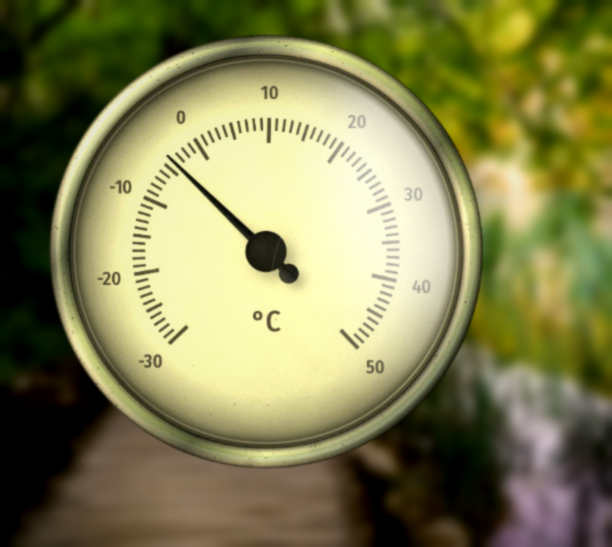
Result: -4 °C
